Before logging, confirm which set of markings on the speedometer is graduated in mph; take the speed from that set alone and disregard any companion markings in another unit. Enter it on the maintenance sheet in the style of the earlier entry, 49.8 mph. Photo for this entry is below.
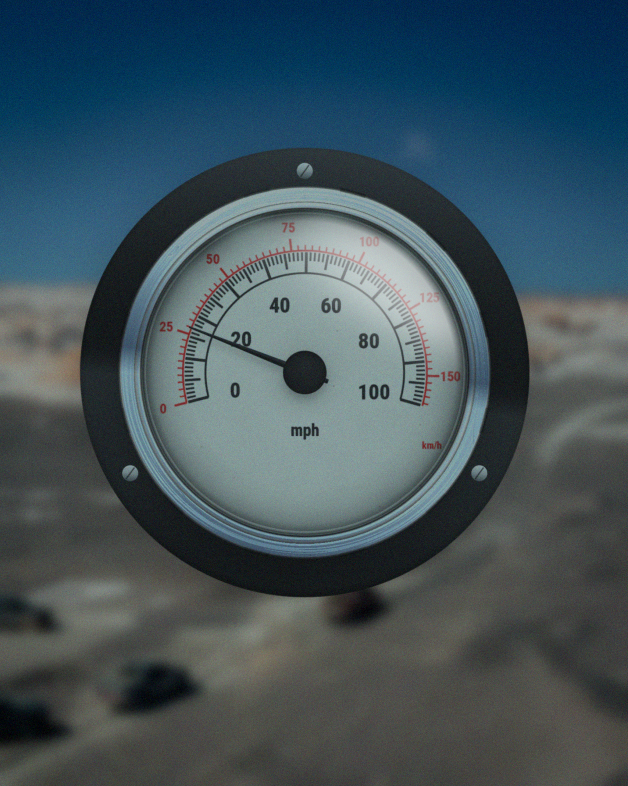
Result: 17 mph
